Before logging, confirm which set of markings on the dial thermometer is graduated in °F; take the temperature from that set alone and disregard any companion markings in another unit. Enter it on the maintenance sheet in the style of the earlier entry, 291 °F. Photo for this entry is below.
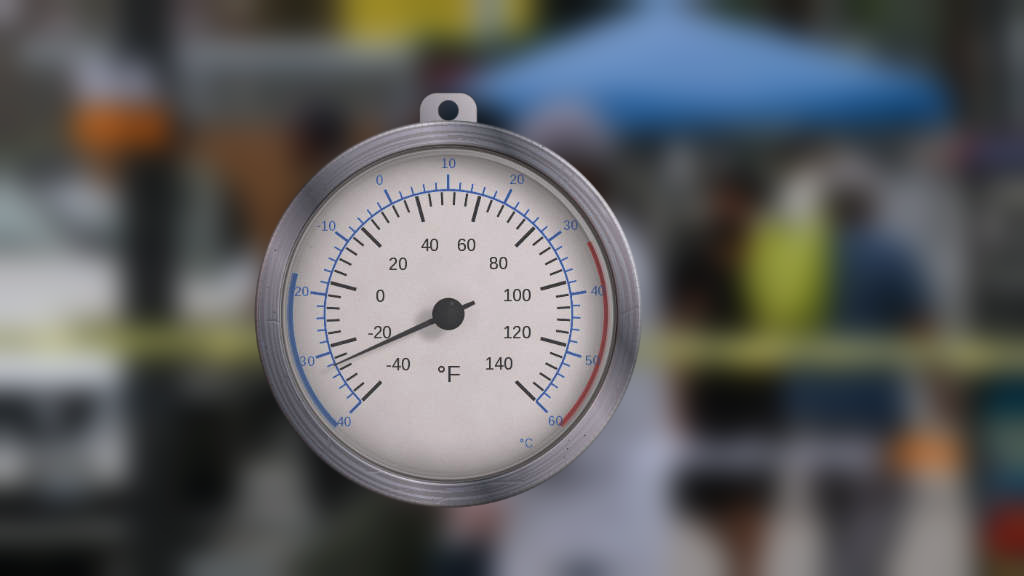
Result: -26 °F
